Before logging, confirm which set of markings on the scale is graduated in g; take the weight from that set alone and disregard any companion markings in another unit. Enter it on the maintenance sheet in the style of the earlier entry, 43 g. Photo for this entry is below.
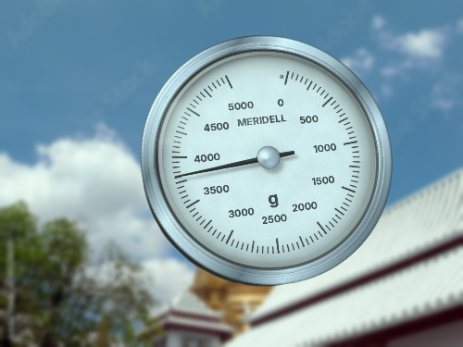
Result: 3800 g
